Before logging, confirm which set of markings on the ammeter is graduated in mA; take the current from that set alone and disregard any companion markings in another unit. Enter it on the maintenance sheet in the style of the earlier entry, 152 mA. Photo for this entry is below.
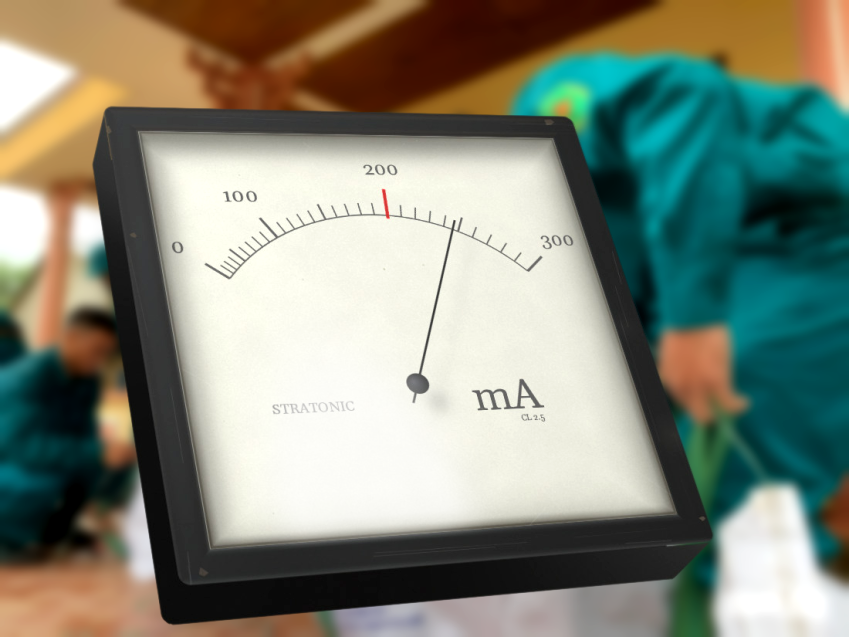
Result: 245 mA
